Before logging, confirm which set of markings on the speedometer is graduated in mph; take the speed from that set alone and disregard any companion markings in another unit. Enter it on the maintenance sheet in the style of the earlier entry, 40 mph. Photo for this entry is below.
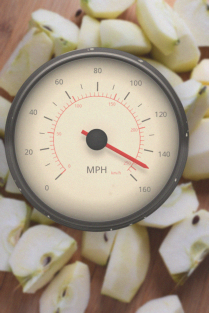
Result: 150 mph
